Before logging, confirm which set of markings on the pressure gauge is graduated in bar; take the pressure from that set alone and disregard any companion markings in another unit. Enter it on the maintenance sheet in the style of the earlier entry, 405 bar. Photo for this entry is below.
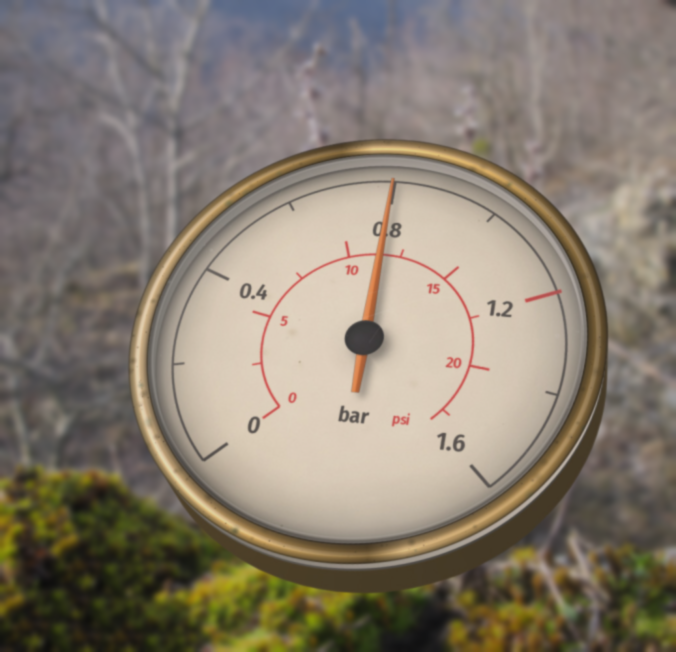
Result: 0.8 bar
